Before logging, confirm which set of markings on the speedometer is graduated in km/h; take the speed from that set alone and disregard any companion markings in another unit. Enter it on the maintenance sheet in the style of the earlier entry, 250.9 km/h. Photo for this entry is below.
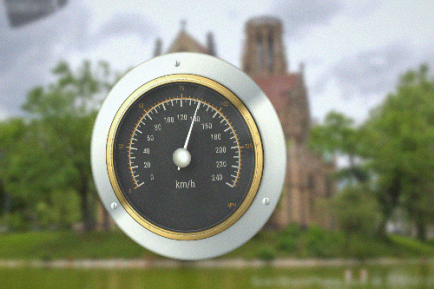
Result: 140 km/h
